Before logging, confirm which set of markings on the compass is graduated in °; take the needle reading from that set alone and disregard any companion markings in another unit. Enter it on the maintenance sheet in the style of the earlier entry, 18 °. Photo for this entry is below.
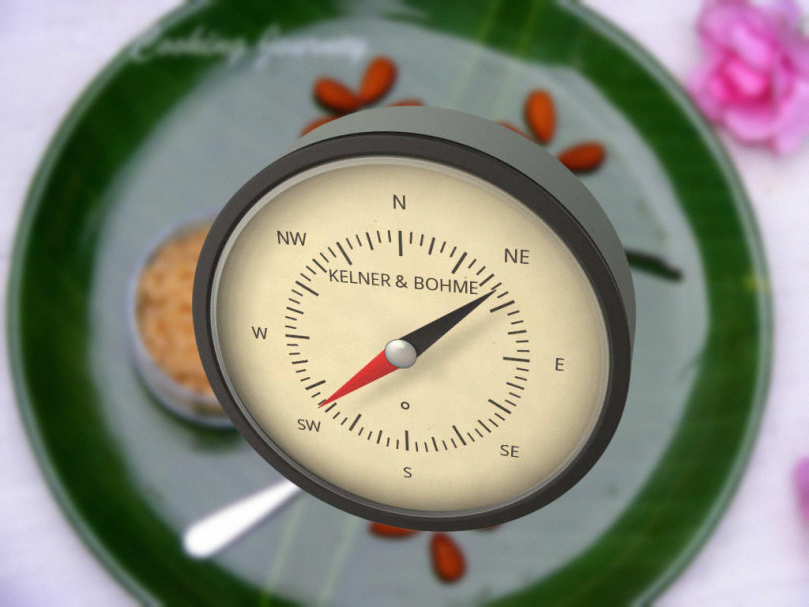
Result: 230 °
